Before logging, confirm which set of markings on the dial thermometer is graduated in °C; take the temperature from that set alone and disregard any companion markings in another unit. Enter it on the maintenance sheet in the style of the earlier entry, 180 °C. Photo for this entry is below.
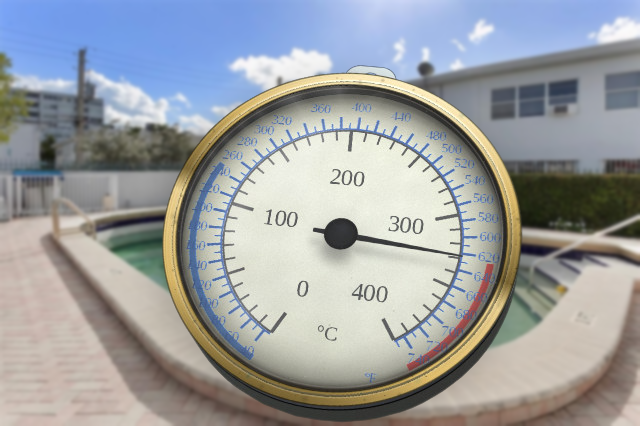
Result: 330 °C
